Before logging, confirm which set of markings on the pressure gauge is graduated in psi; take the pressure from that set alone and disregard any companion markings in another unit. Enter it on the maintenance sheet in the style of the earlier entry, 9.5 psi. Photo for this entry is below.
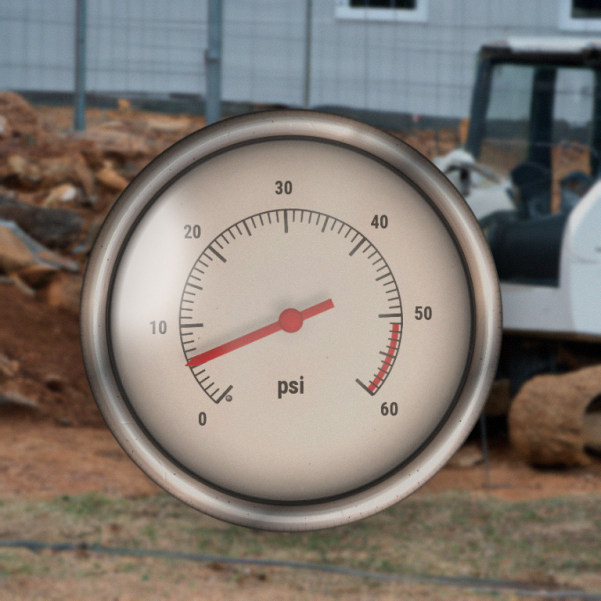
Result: 5.5 psi
